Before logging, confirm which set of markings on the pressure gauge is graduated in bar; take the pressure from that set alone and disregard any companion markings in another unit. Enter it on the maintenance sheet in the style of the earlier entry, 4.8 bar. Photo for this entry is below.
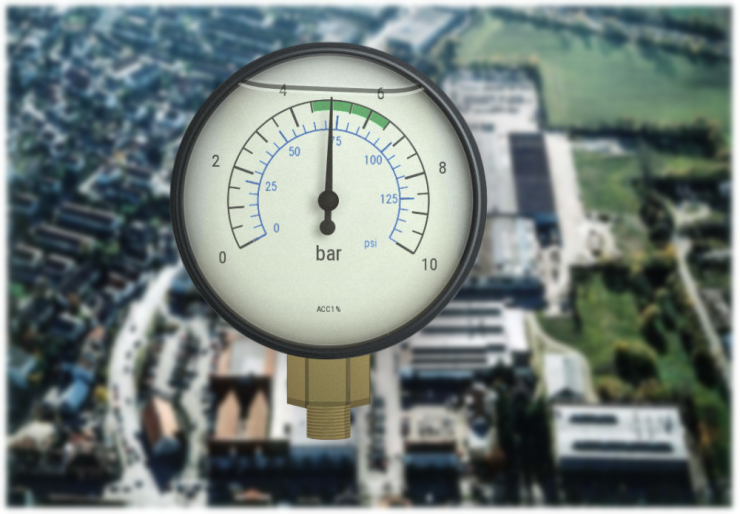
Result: 5 bar
